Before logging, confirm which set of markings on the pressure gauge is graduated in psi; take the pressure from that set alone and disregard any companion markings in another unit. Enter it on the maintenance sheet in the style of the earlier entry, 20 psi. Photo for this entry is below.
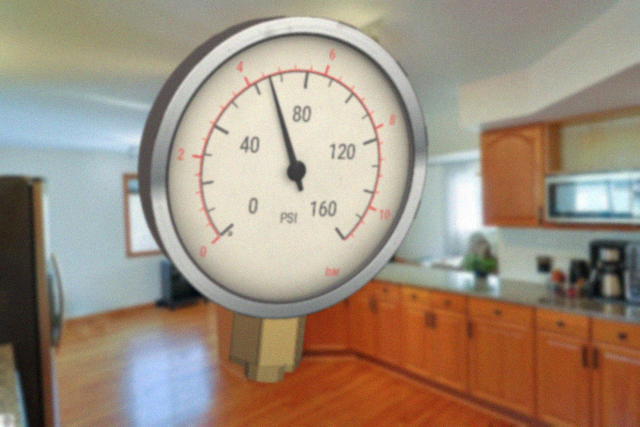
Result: 65 psi
